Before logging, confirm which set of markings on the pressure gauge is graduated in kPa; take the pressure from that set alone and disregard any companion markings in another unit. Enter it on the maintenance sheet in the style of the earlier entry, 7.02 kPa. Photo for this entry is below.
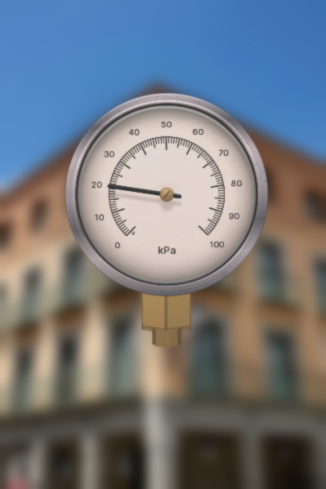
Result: 20 kPa
